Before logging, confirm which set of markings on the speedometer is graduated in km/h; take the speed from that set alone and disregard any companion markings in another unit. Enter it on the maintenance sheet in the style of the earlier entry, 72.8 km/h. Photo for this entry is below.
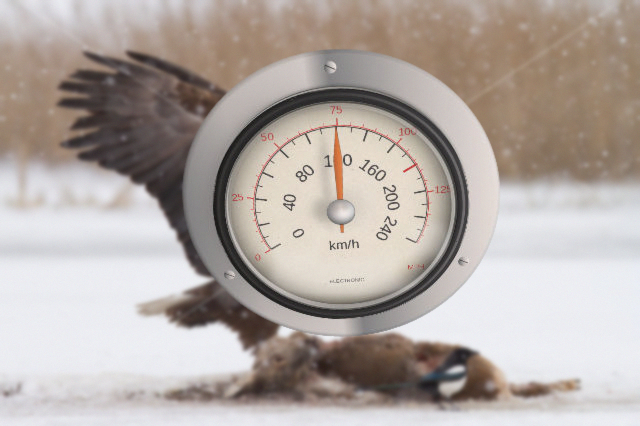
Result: 120 km/h
